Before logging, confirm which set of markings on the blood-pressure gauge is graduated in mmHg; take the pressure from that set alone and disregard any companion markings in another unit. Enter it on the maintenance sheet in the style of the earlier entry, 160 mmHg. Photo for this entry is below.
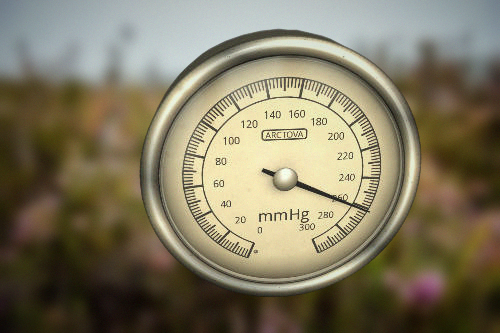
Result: 260 mmHg
